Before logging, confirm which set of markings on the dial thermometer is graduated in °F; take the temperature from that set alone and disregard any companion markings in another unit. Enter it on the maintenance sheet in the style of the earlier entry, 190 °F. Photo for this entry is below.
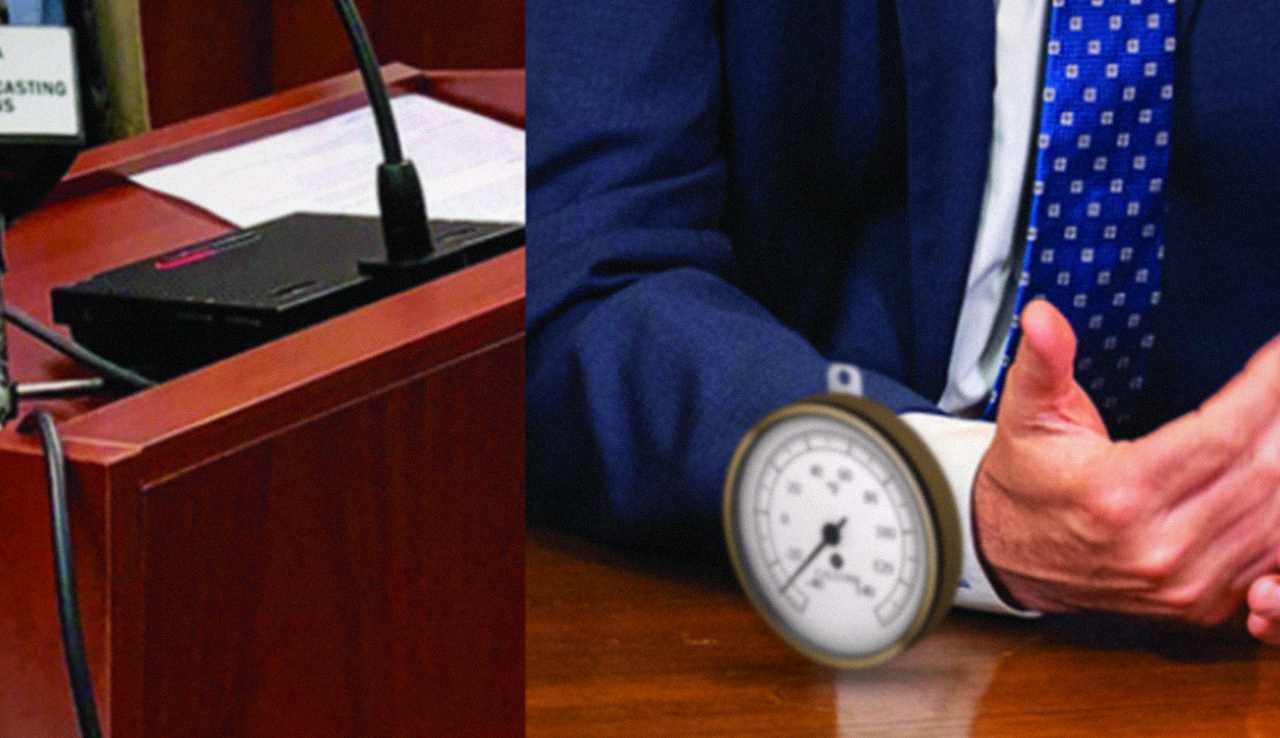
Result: -30 °F
